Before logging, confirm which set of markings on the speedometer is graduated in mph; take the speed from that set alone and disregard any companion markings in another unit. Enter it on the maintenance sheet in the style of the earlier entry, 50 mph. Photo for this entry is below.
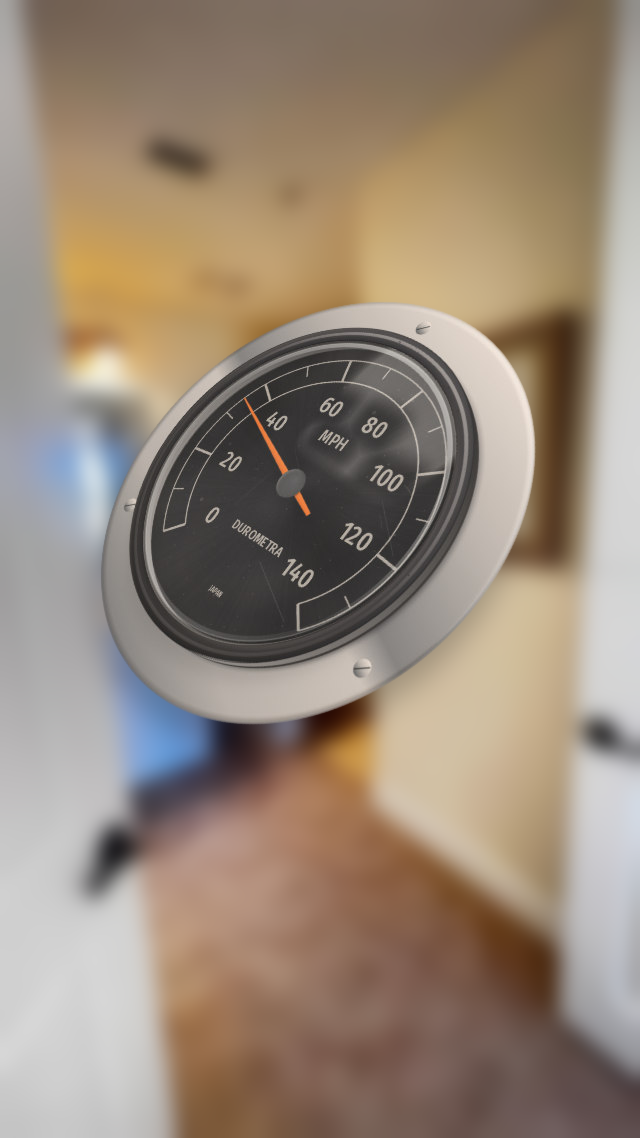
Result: 35 mph
